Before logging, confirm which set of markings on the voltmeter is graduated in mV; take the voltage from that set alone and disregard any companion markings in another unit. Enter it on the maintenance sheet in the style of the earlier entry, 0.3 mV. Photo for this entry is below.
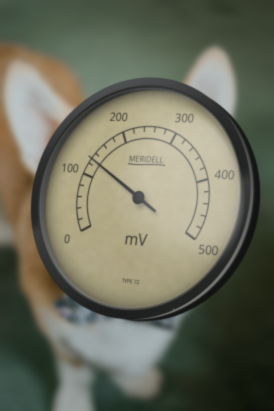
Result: 130 mV
